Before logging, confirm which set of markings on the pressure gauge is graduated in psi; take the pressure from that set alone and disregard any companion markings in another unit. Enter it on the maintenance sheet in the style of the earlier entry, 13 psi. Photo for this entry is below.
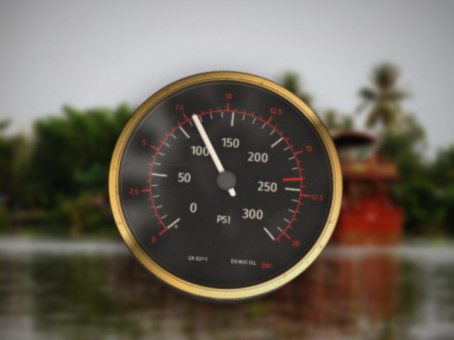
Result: 115 psi
